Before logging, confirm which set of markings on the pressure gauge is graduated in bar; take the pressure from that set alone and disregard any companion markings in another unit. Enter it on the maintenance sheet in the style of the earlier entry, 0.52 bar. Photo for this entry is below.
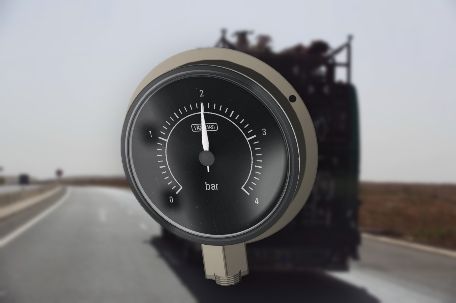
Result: 2 bar
